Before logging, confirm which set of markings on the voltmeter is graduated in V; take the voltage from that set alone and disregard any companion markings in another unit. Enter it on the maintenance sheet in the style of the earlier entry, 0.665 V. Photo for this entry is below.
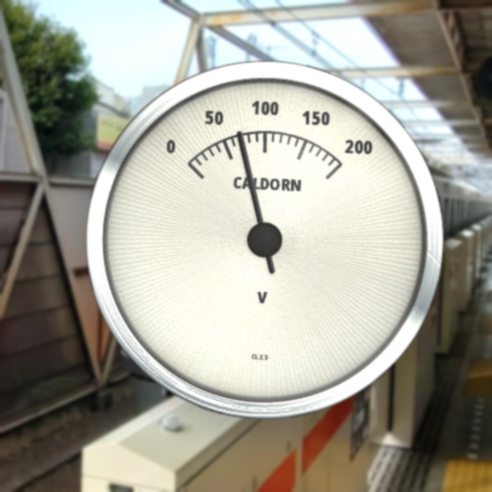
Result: 70 V
